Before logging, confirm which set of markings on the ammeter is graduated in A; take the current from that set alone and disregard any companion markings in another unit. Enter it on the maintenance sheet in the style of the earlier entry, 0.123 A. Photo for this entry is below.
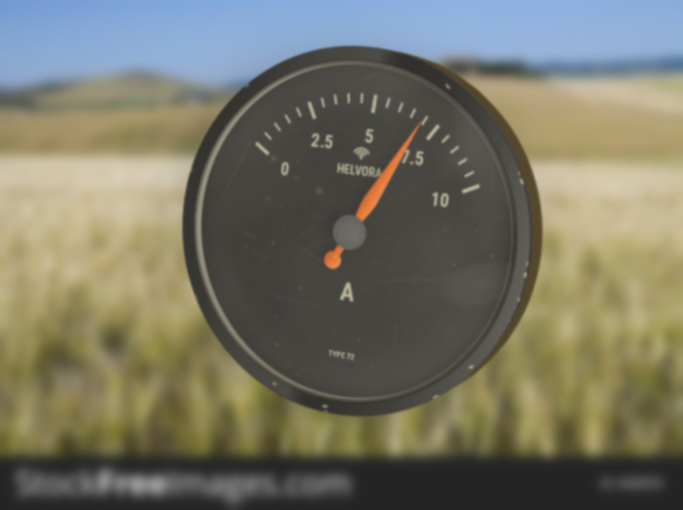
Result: 7 A
